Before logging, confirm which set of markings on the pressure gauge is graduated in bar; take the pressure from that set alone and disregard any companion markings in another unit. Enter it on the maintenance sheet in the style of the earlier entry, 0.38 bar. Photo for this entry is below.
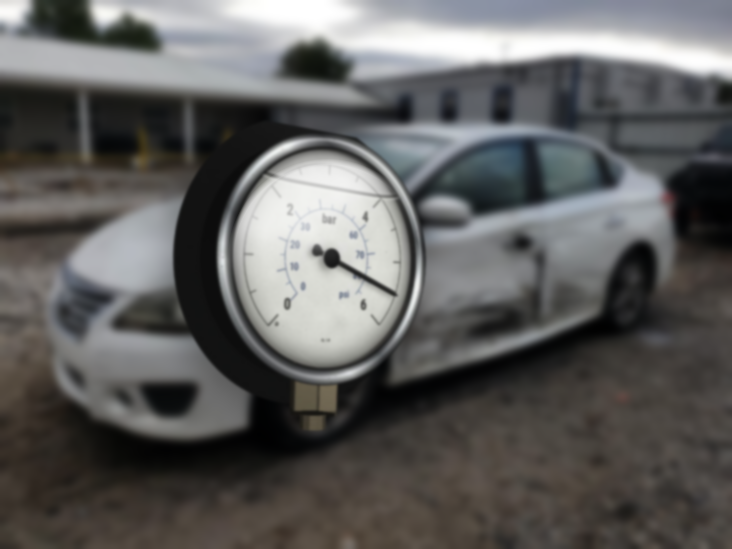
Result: 5.5 bar
